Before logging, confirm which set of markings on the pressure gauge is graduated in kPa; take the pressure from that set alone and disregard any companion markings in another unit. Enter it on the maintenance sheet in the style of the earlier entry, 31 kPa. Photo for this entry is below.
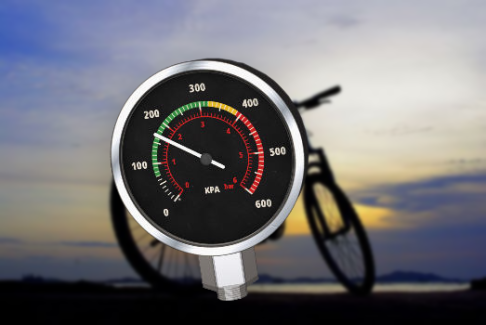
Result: 170 kPa
